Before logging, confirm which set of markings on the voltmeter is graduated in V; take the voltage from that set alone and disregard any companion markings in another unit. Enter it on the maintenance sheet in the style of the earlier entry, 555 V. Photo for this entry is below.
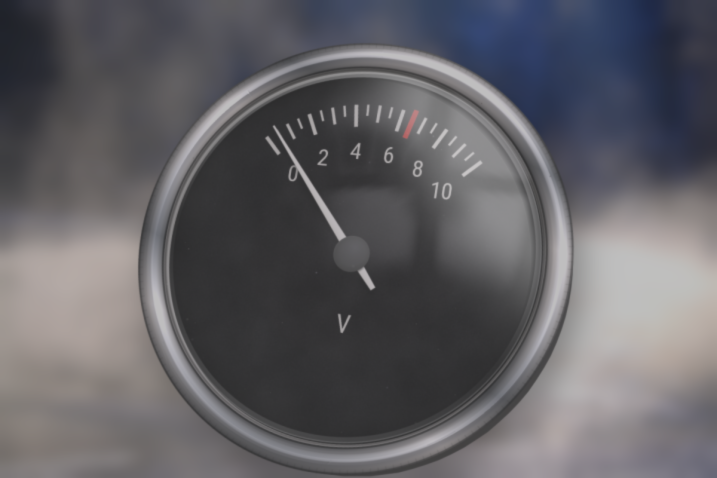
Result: 0.5 V
